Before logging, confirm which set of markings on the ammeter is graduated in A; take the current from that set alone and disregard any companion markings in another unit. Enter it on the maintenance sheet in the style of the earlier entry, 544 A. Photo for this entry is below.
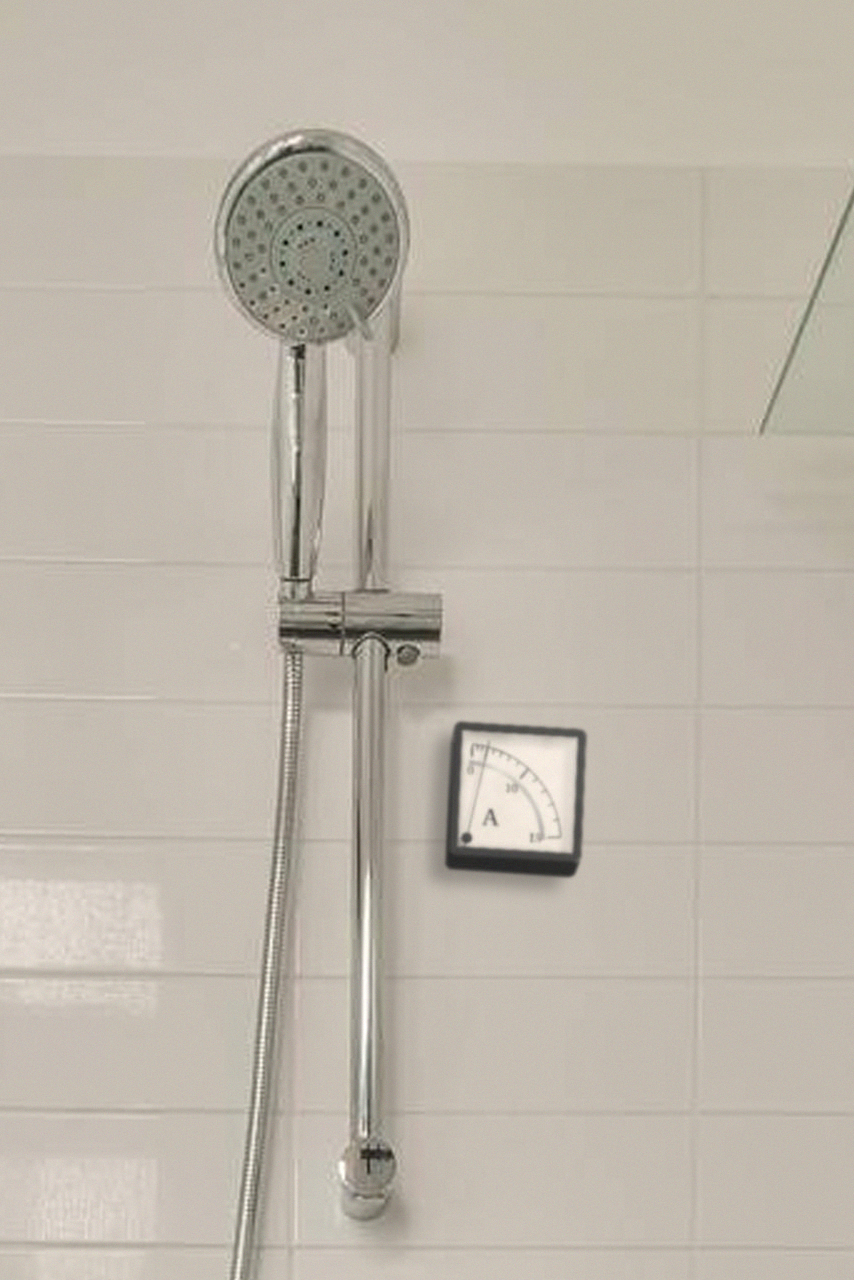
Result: 5 A
